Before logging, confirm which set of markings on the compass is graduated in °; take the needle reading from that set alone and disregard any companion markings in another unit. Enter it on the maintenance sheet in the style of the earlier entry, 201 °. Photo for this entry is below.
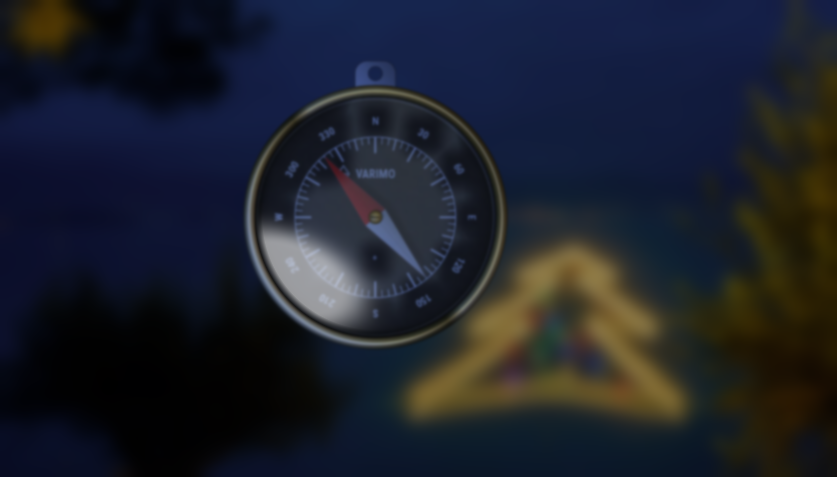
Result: 320 °
